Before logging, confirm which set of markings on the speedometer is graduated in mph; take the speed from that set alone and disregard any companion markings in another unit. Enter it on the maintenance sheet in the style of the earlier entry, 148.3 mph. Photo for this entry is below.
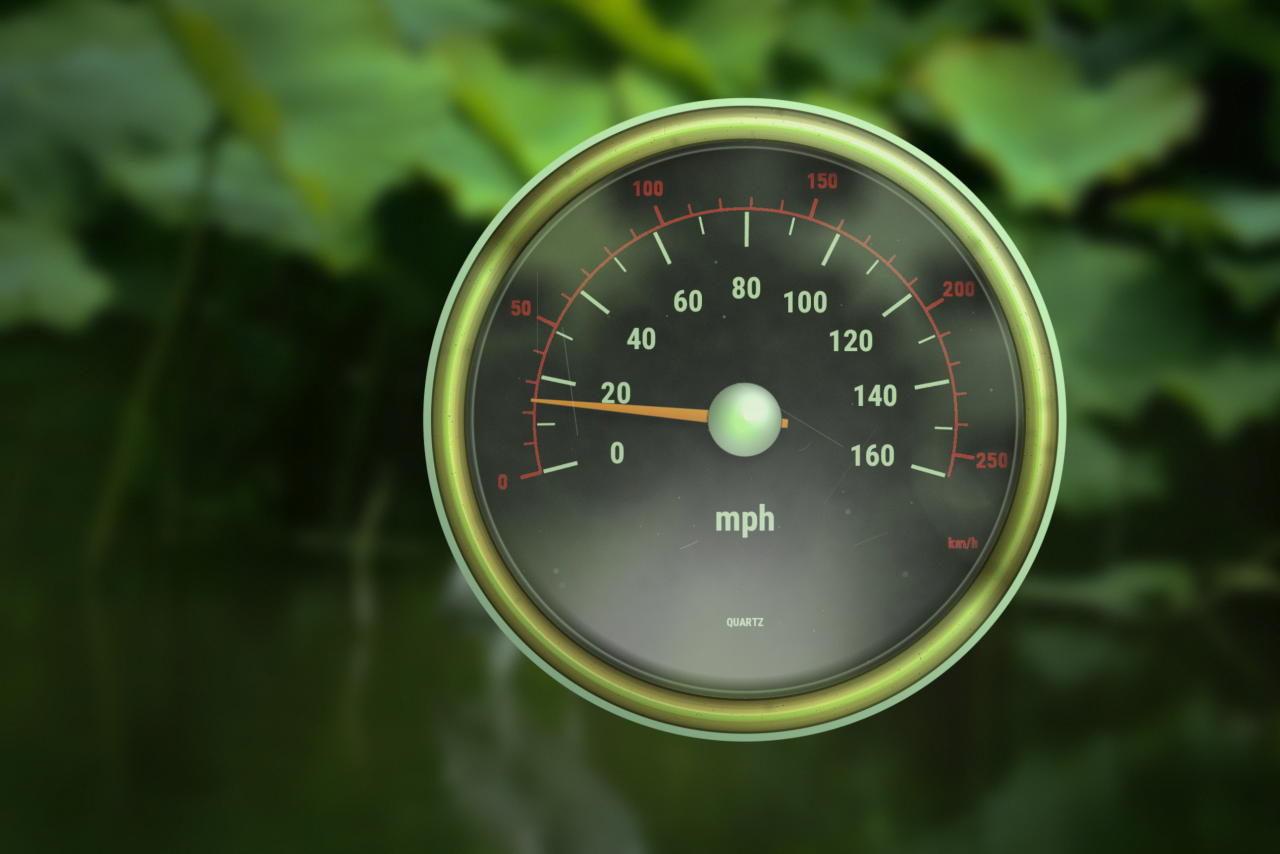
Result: 15 mph
